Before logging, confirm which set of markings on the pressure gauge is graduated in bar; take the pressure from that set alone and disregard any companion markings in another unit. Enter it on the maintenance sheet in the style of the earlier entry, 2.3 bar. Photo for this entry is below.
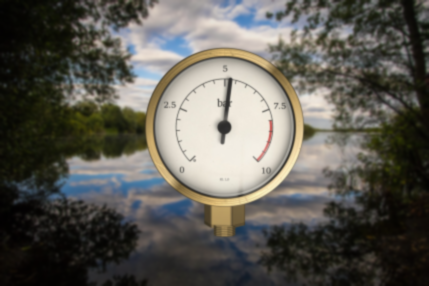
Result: 5.25 bar
